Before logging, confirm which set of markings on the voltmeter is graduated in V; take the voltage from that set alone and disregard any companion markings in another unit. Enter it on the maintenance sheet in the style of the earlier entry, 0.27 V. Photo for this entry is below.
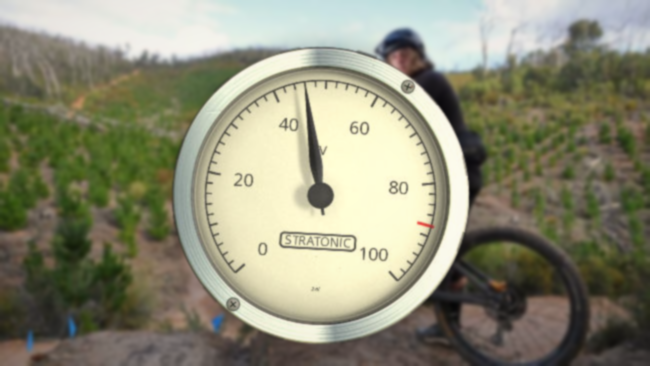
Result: 46 V
